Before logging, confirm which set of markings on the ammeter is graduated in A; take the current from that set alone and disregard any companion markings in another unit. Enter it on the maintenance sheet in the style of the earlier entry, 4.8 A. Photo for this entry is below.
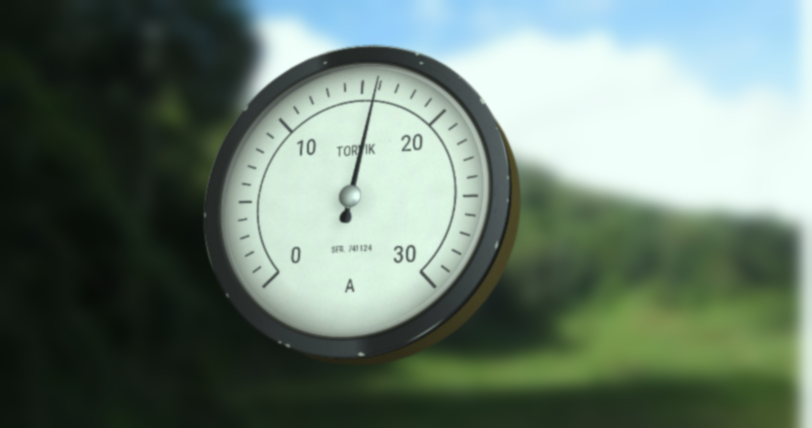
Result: 16 A
